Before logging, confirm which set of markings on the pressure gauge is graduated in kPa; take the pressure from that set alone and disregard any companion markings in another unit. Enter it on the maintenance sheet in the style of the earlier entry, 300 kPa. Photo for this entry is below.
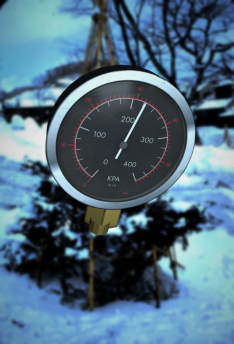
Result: 220 kPa
